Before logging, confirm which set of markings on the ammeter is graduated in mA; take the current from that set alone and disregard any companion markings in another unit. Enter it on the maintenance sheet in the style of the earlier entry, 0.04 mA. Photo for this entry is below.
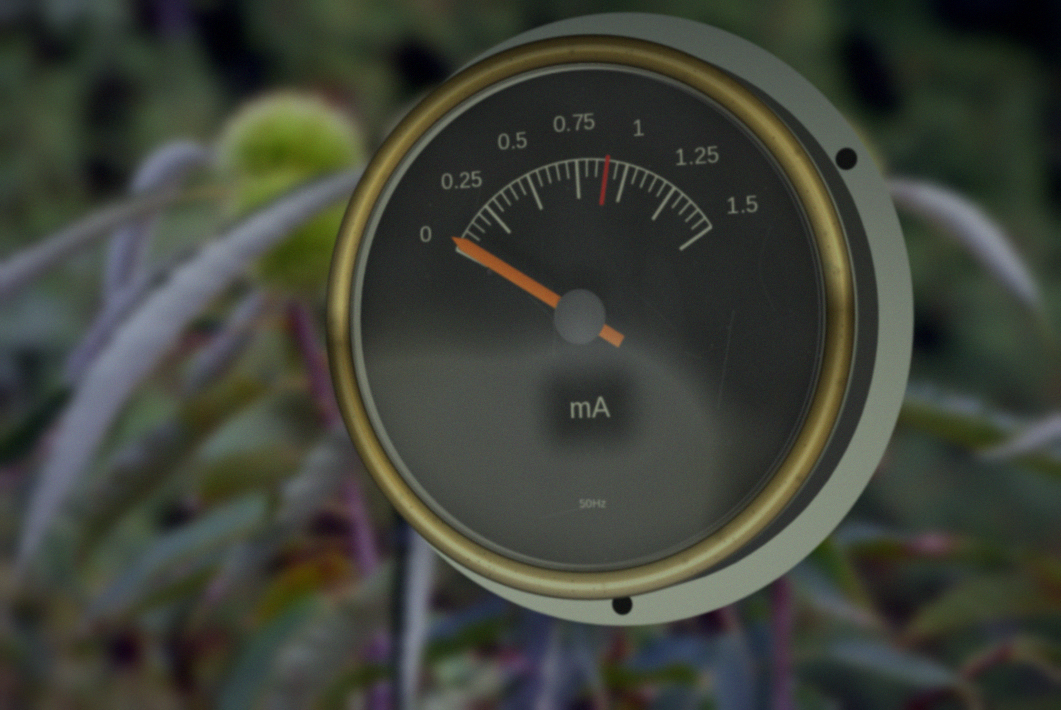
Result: 0.05 mA
